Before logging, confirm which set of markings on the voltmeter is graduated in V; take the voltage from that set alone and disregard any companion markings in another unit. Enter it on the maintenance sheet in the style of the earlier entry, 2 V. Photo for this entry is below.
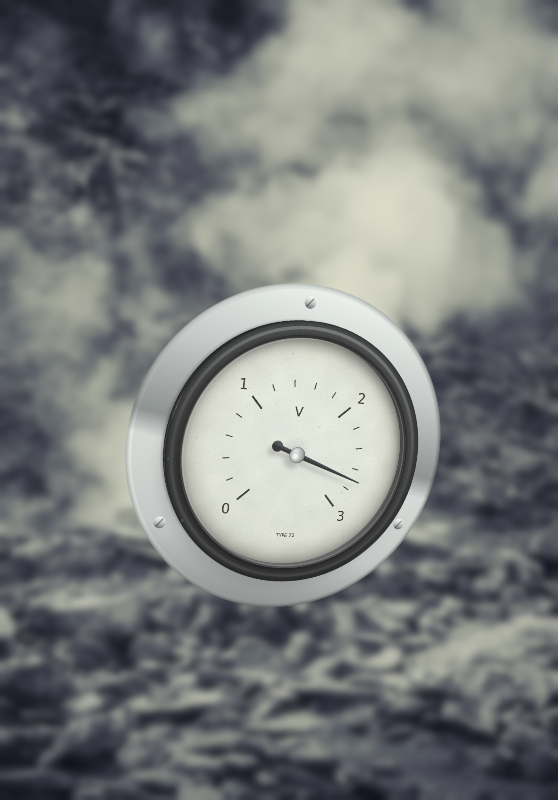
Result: 2.7 V
